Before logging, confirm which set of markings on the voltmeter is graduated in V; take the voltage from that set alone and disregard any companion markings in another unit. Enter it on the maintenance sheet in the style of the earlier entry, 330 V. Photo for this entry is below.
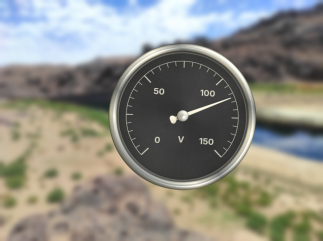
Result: 112.5 V
